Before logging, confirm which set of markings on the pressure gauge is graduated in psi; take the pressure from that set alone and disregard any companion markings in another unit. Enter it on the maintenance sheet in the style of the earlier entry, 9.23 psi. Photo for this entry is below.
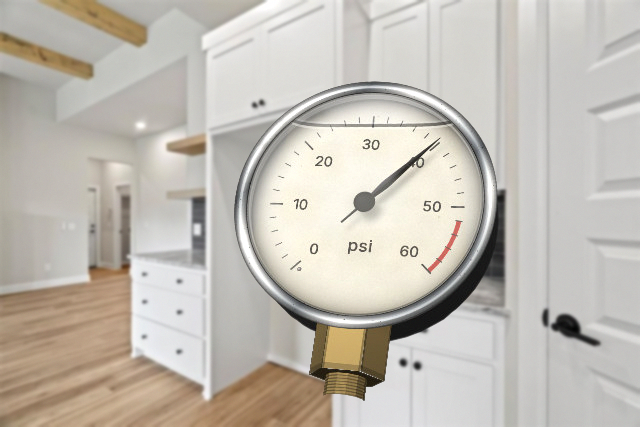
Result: 40 psi
